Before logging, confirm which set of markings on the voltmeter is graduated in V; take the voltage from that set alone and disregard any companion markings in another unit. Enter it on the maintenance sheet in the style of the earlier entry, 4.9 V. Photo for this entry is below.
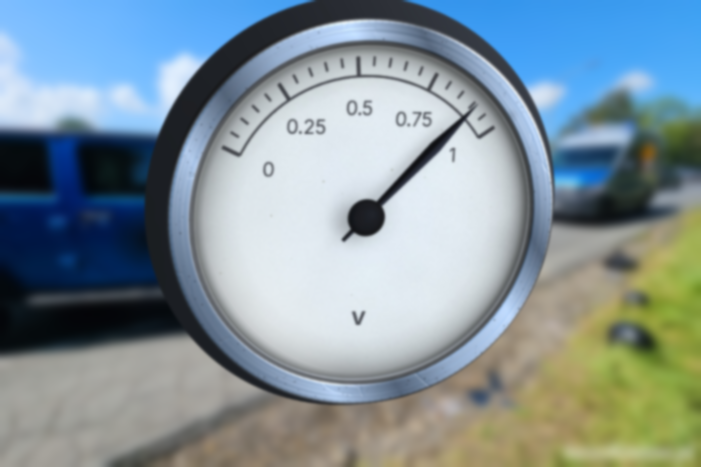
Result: 0.9 V
